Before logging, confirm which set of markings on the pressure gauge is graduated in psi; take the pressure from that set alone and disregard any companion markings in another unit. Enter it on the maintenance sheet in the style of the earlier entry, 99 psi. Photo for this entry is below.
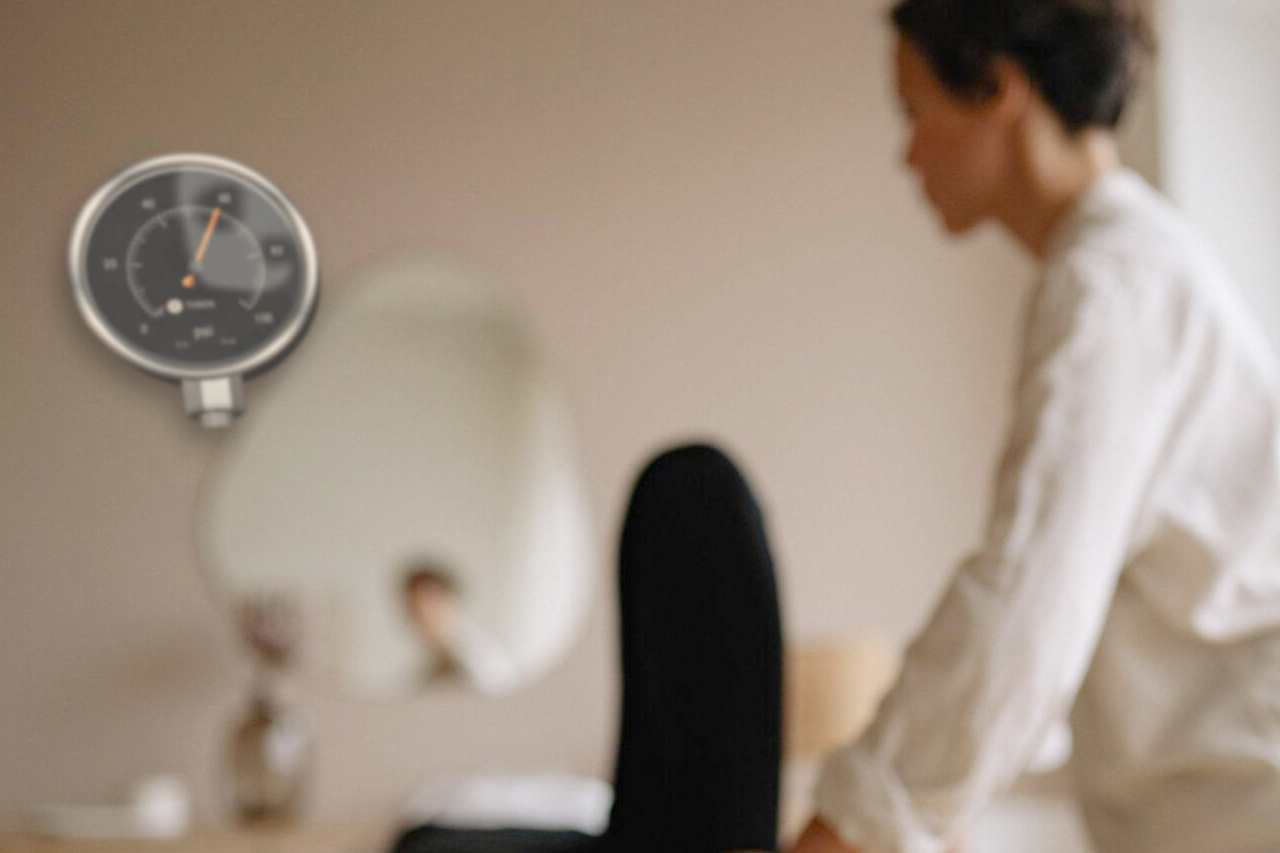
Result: 60 psi
